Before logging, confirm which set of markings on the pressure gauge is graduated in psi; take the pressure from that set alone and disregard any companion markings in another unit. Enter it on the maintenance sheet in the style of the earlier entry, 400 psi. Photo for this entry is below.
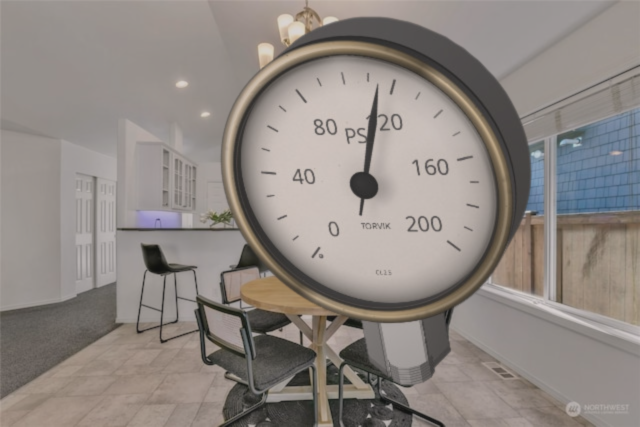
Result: 115 psi
